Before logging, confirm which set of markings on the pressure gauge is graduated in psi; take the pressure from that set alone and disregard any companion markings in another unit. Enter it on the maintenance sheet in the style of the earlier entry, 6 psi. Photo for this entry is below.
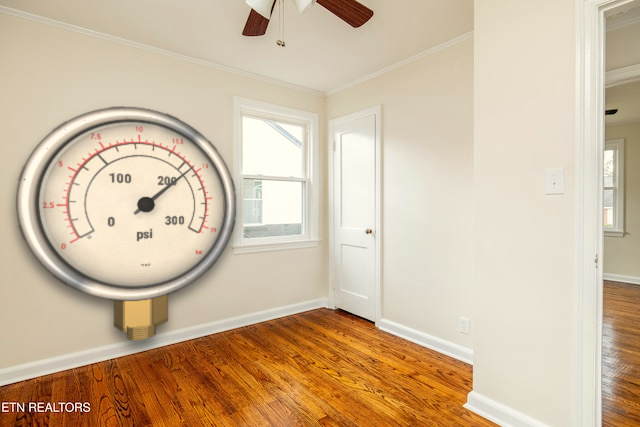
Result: 210 psi
